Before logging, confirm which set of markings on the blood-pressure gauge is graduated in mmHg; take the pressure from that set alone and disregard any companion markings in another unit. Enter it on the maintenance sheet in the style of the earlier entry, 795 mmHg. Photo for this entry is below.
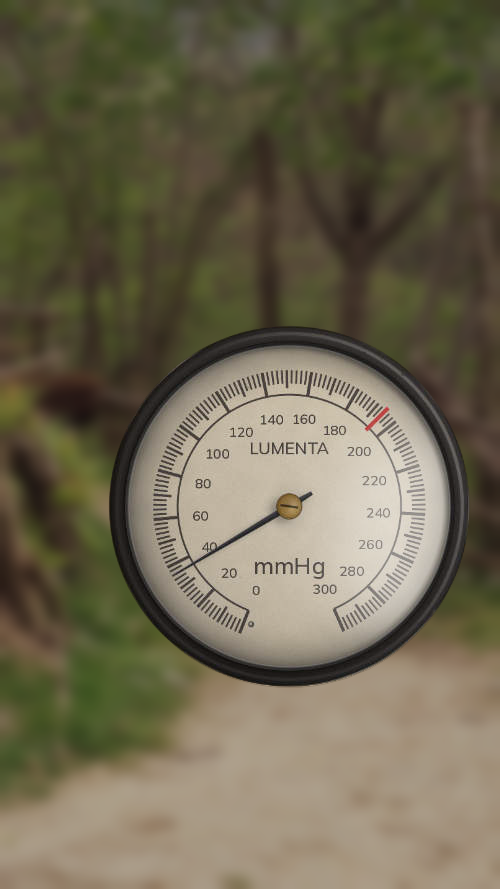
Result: 36 mmHg
